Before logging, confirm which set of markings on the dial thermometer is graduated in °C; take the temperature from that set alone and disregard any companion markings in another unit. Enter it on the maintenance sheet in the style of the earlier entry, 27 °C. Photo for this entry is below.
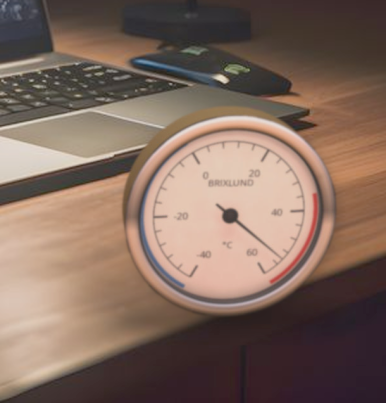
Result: 54 °C
